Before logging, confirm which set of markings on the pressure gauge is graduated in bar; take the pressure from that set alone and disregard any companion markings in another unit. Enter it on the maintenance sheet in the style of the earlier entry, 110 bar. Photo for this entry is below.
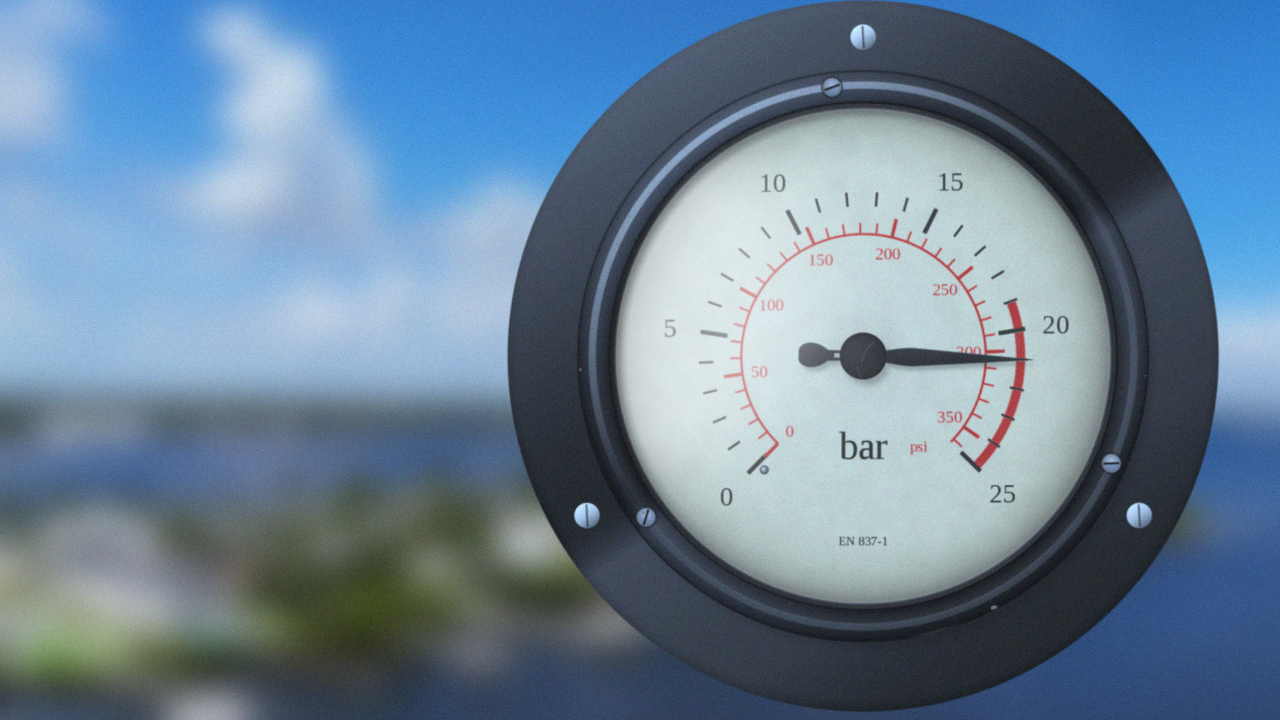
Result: 21 bar
